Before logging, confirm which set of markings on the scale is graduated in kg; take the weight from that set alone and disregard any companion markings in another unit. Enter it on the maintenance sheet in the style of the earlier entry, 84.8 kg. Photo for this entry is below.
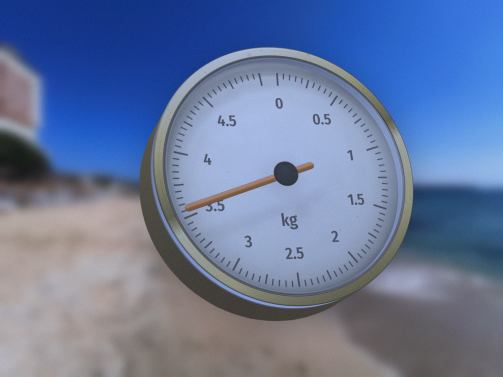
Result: 3.55 kg
